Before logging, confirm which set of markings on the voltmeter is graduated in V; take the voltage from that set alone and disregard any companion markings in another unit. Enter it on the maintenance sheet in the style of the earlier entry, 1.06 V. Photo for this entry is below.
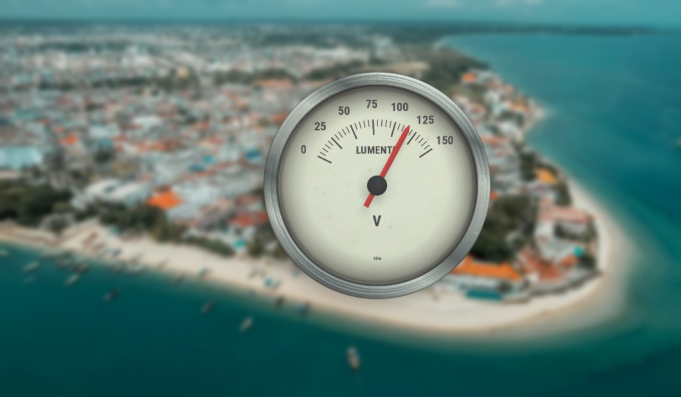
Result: 115 V
